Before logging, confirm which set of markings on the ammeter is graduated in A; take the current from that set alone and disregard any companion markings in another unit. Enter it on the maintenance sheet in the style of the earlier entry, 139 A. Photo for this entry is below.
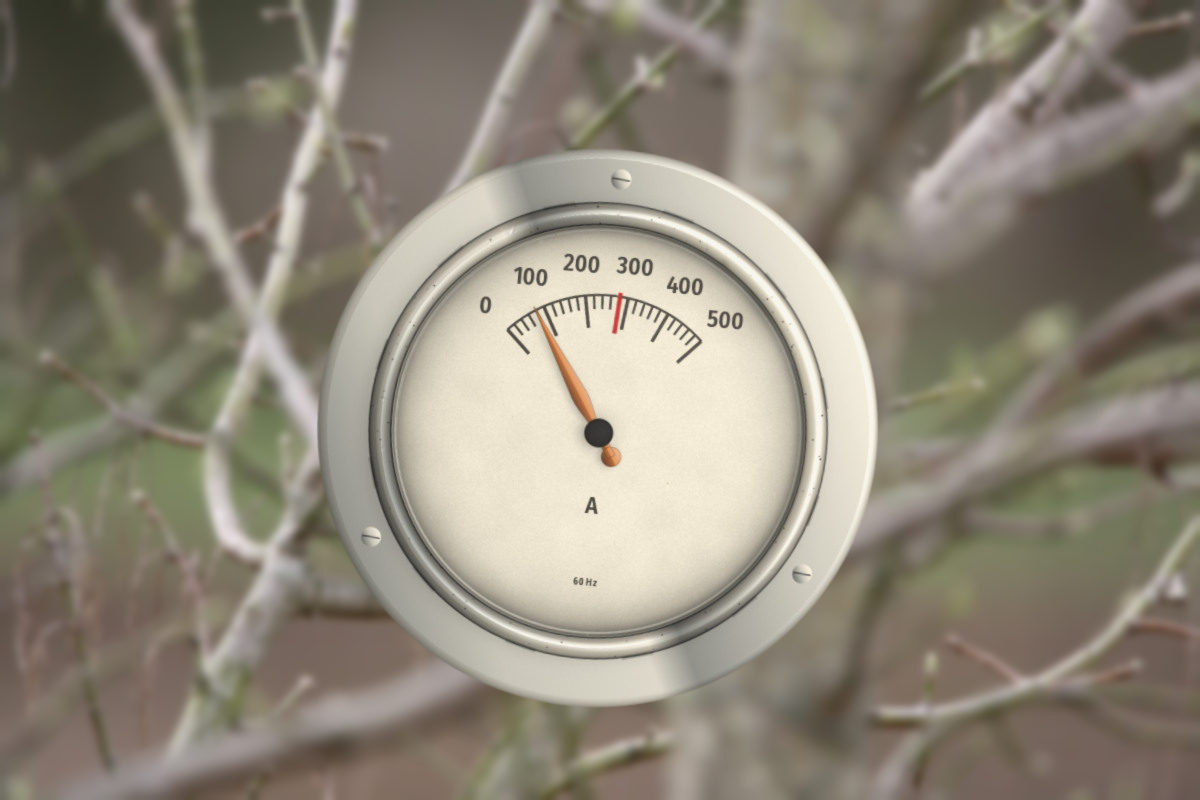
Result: 80 A
